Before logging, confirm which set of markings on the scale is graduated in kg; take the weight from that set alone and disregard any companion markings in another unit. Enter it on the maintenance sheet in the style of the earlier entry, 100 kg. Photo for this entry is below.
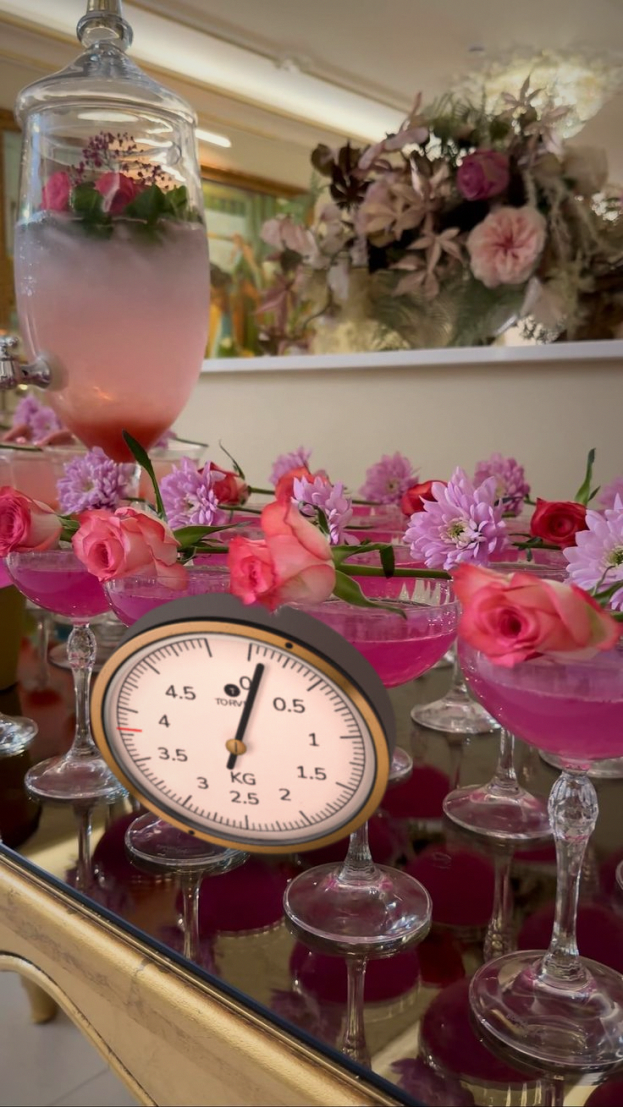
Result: 0.1 kg
